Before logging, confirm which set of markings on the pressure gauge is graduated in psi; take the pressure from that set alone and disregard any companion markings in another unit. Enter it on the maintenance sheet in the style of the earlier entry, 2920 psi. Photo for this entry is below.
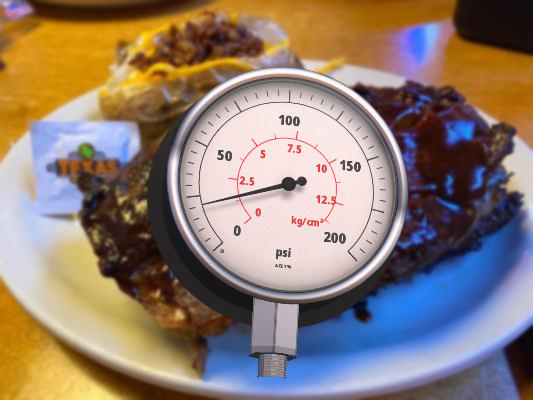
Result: 20 psi
